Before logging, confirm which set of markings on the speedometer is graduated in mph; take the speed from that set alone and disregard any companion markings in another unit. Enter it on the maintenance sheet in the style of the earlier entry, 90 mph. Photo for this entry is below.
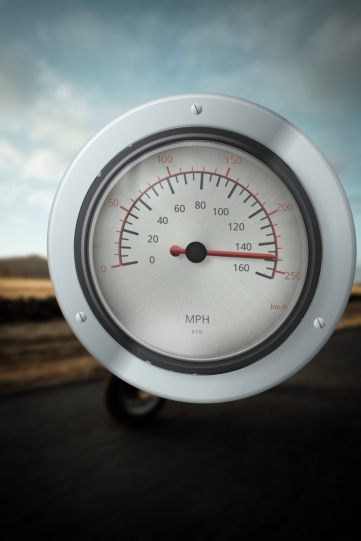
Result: 147.5 mph
